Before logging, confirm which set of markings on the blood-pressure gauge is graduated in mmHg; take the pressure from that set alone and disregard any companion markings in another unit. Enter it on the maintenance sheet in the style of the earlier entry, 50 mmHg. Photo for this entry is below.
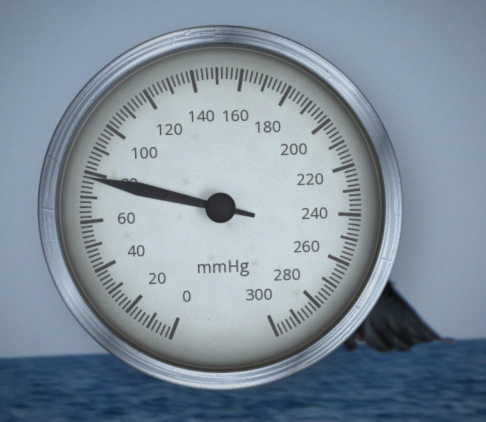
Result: 78 mmHg
